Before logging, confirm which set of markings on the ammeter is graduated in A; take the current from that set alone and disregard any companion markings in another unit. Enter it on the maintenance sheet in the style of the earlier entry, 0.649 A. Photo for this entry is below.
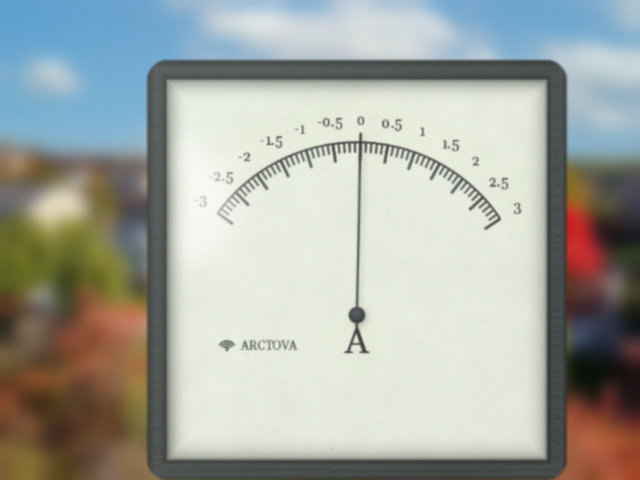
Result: 0 A
